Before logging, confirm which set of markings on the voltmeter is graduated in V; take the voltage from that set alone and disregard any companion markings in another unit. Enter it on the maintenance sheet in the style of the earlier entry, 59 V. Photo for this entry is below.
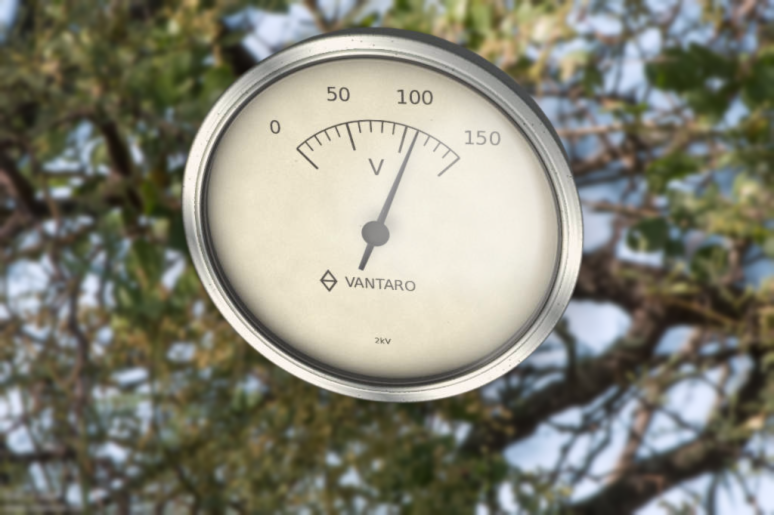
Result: 110 V
